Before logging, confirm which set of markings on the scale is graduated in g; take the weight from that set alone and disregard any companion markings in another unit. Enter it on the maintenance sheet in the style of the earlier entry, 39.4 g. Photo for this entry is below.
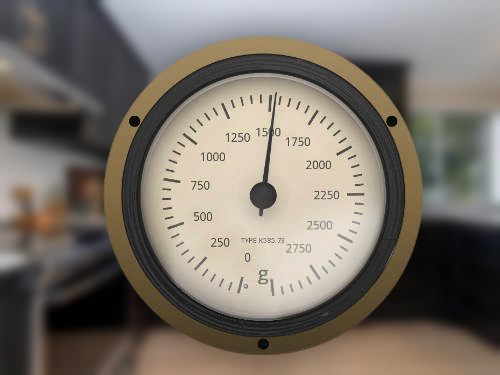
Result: 1525 g
